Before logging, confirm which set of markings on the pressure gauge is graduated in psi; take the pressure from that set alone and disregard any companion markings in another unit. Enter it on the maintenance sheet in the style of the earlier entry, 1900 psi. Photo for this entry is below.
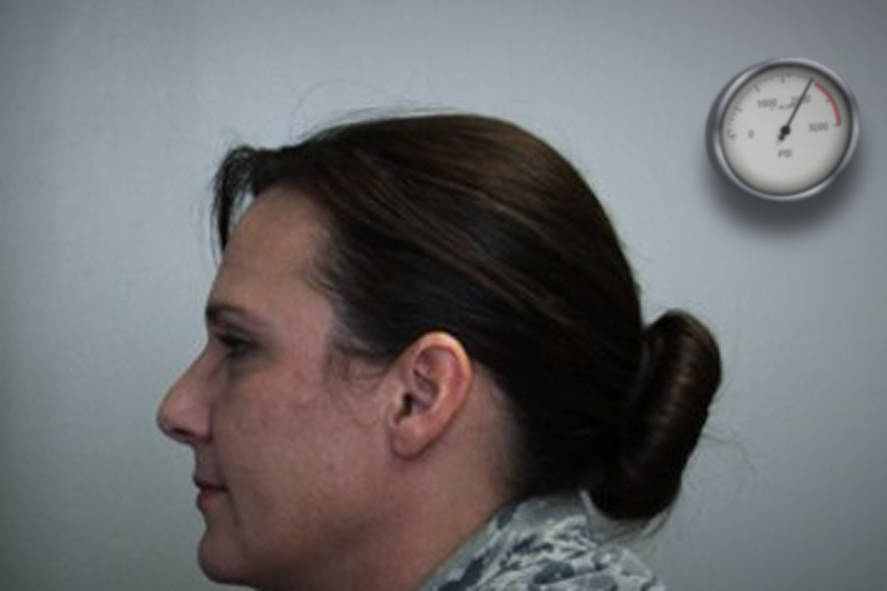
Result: 2000 psi
